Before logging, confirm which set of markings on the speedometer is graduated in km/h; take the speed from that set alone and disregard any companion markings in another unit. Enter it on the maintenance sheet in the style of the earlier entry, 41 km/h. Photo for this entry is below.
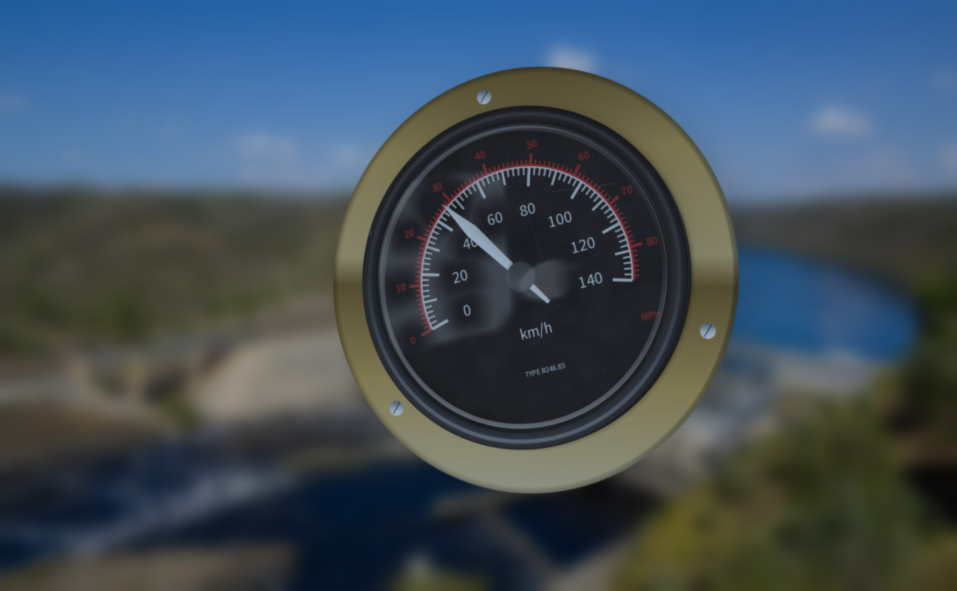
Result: 46 km/h
